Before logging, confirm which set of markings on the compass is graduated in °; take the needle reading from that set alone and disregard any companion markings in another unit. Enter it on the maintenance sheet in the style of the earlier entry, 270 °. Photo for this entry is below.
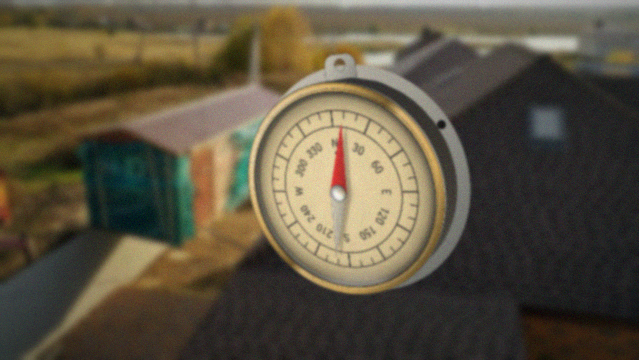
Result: 10 °
